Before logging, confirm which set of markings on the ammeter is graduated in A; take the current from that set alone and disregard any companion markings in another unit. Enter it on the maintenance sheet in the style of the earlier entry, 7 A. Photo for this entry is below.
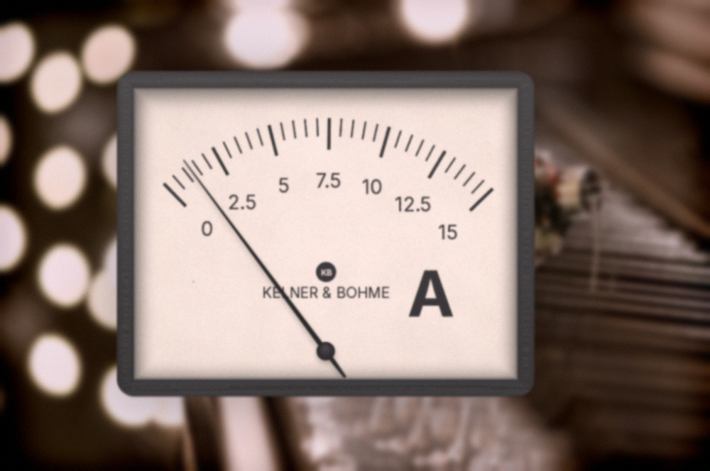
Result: 1.25 A
